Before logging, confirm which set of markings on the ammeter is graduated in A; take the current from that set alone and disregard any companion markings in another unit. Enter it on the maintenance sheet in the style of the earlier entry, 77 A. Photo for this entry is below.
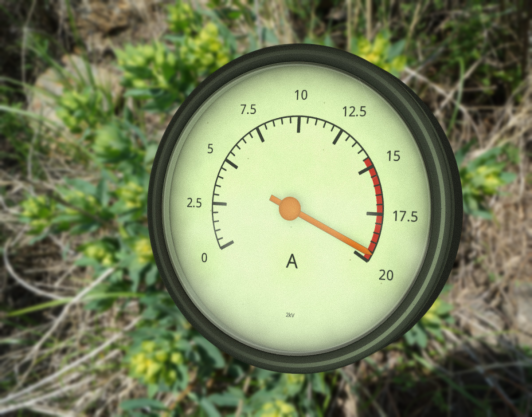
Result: 19.5 A
